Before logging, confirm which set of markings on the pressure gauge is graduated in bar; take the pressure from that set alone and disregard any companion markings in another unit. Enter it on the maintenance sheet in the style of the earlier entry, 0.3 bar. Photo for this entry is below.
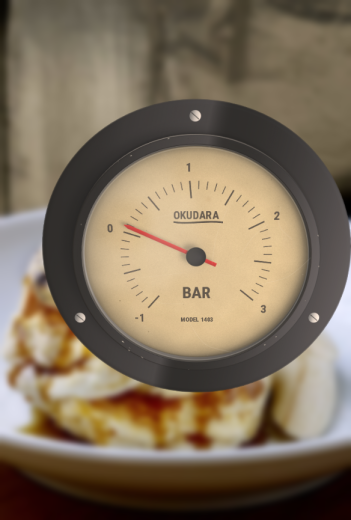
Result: 0.1 bar
